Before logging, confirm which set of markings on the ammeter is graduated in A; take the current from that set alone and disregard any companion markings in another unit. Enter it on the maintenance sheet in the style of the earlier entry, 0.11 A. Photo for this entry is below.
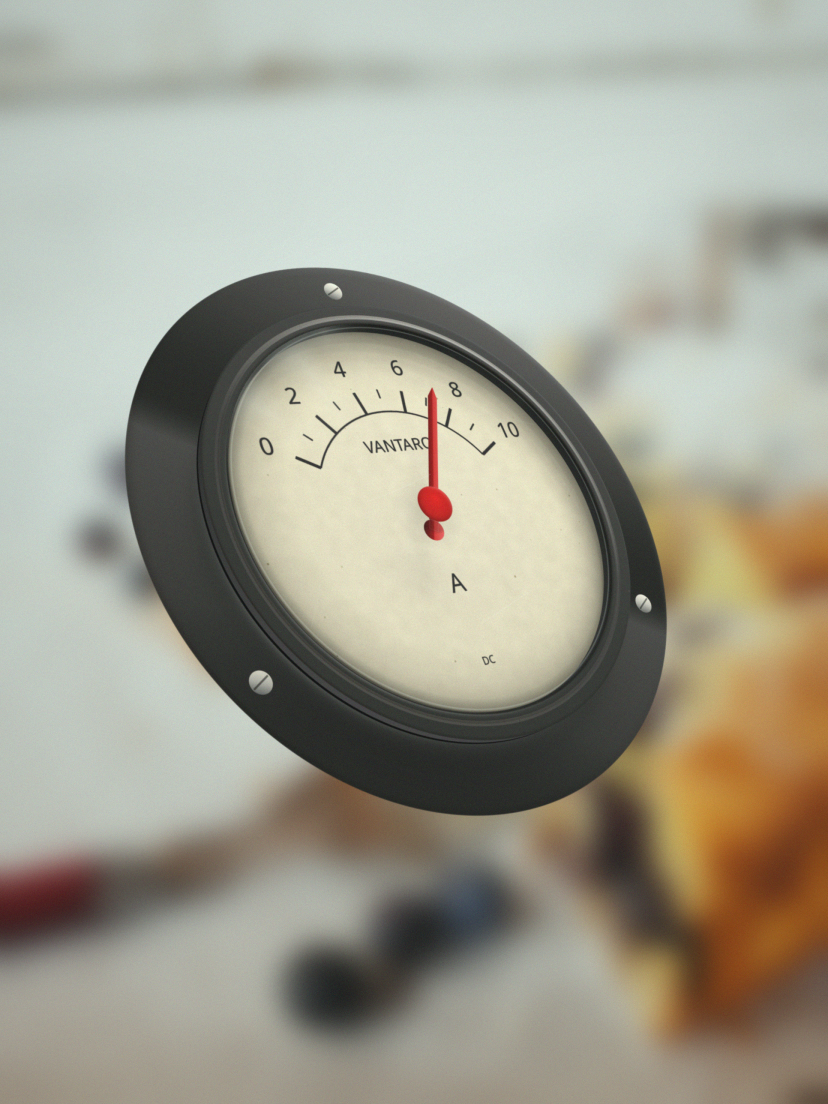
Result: 7 A
